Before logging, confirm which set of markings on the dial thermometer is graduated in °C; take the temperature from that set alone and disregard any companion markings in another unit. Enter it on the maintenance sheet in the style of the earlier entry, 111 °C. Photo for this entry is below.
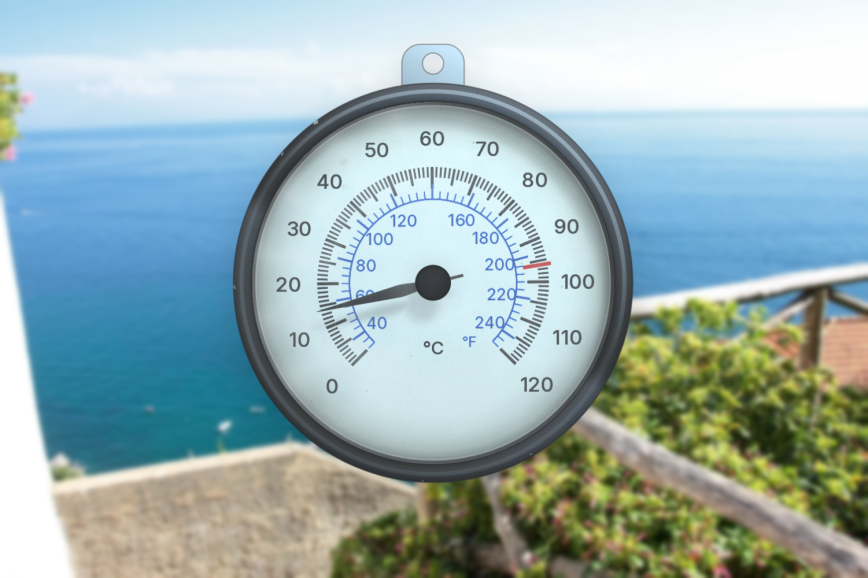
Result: 14 °C
